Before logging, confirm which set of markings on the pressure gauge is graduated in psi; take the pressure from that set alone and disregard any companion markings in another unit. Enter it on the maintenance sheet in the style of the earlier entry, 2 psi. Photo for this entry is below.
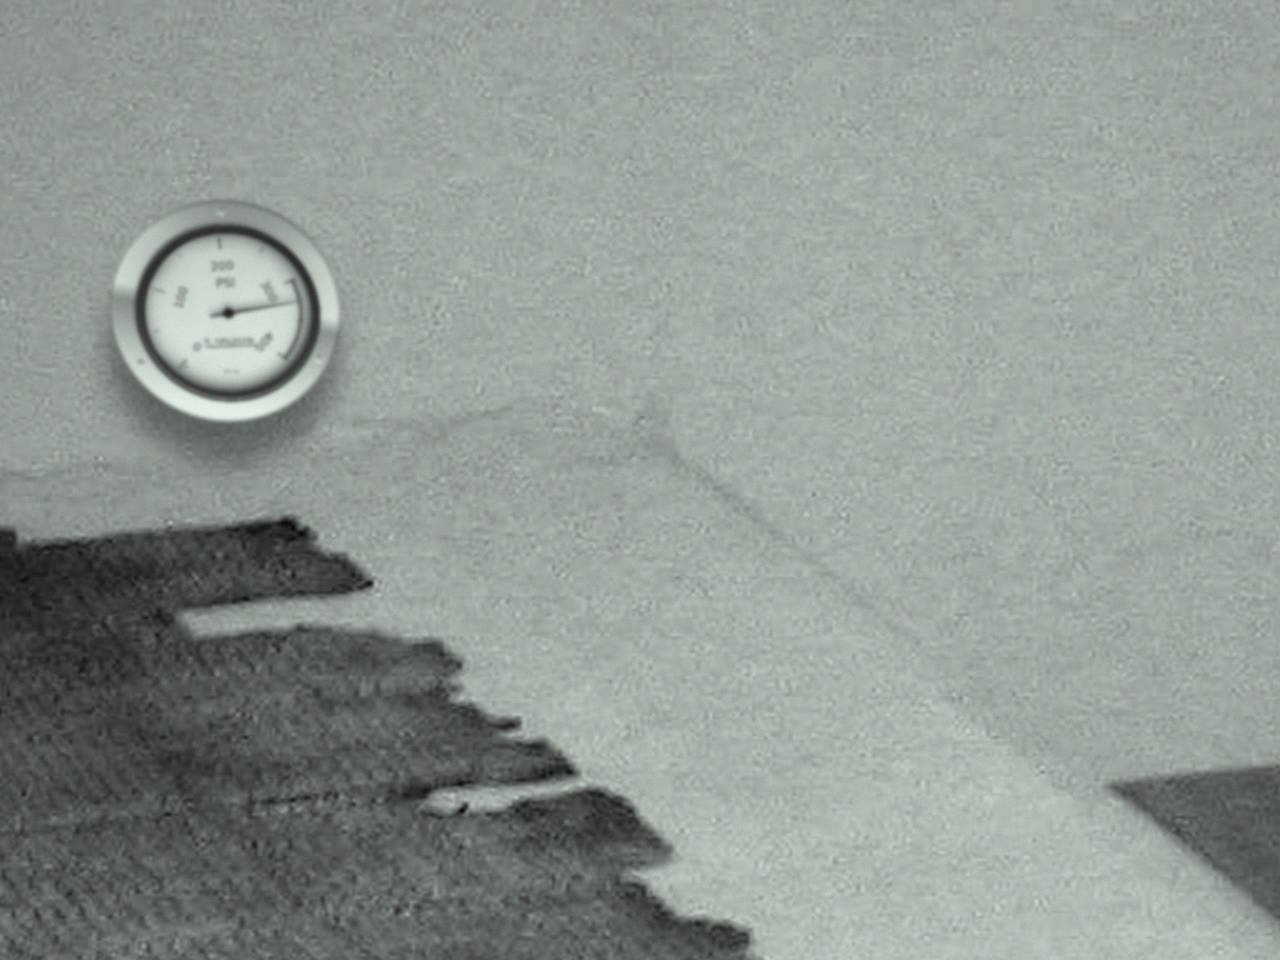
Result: 325 psi
